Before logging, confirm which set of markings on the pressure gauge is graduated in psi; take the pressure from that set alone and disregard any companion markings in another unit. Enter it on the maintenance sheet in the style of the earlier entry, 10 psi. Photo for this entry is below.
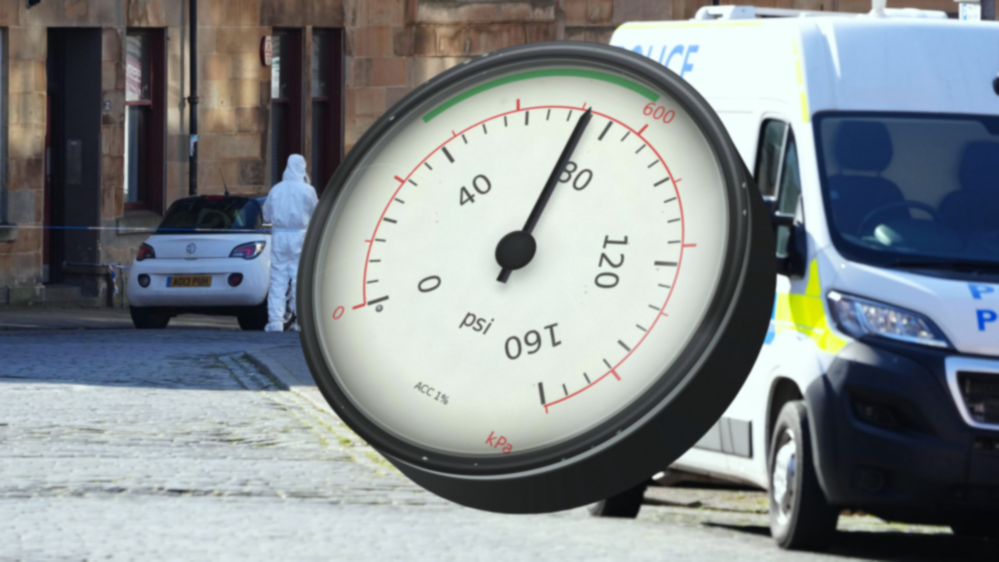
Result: 75 psi
